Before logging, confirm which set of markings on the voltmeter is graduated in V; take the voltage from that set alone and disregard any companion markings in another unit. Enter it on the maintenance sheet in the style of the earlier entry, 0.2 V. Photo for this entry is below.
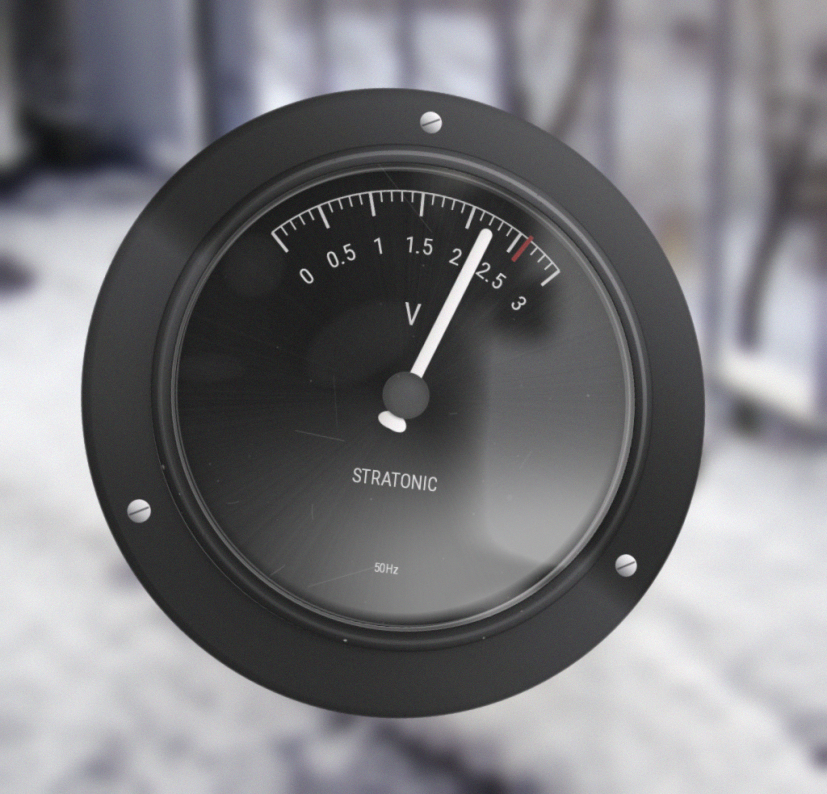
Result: 2.2 V
